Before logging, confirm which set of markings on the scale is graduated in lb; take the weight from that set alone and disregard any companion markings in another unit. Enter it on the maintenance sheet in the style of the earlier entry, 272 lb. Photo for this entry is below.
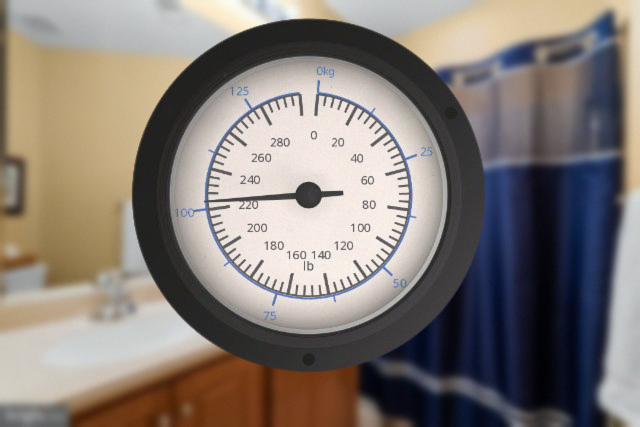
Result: 224 lb
